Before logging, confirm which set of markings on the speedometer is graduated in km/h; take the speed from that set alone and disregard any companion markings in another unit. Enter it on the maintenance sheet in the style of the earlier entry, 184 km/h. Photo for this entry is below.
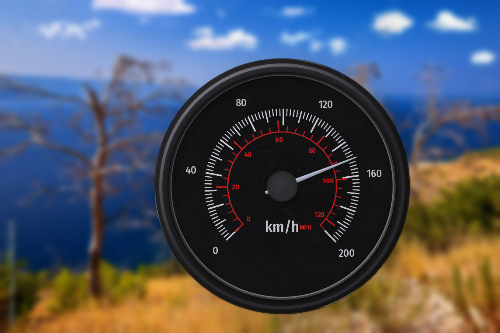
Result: 150 km/h
